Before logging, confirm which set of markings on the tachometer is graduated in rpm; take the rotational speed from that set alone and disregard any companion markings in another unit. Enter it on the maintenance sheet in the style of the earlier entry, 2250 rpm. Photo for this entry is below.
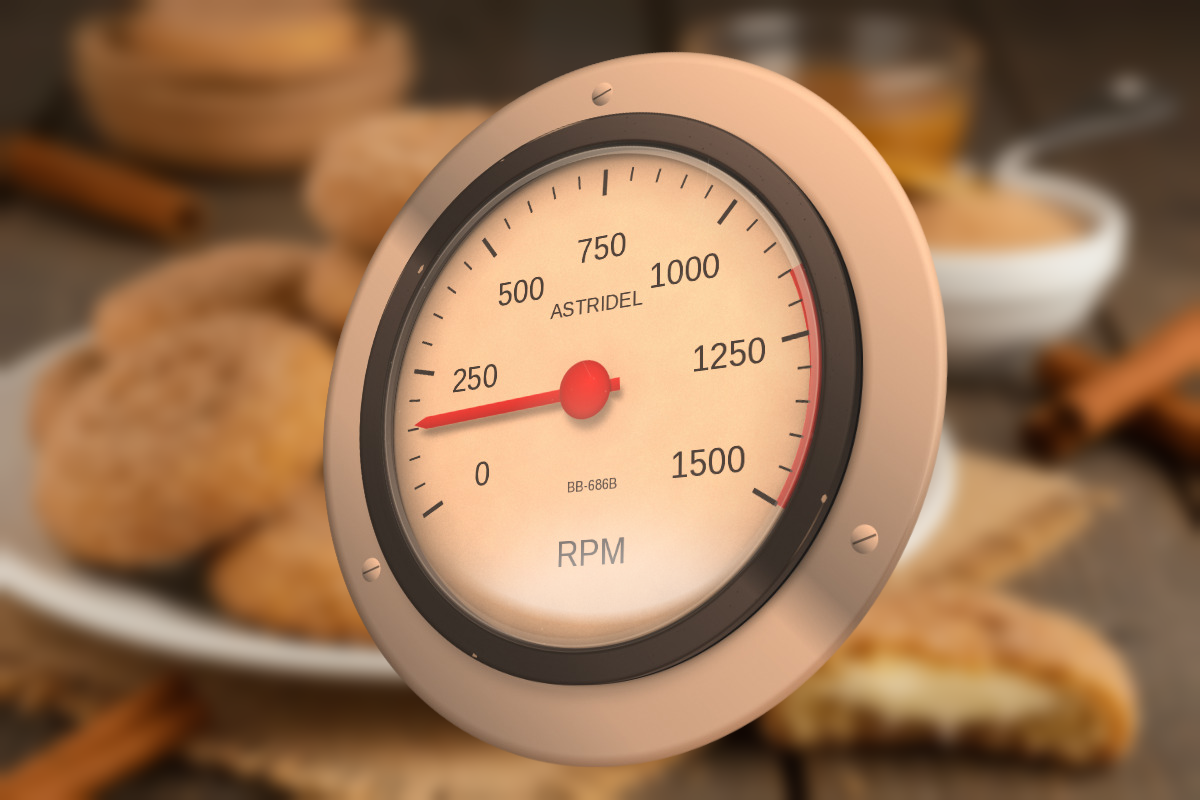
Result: 150 rpm
